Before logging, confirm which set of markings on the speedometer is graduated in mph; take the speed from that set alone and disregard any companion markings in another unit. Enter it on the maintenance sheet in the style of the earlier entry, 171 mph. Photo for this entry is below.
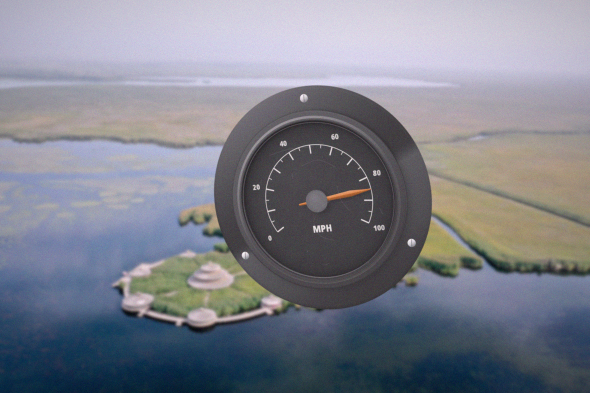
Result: 85 mph
